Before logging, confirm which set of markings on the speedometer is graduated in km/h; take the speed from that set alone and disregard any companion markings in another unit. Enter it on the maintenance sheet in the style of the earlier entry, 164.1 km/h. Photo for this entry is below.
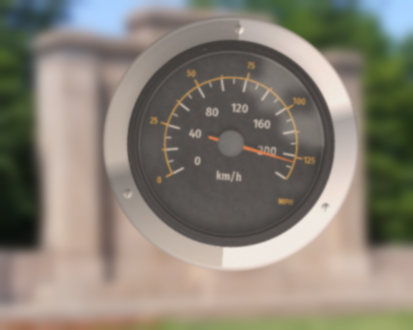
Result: 205 km/h
